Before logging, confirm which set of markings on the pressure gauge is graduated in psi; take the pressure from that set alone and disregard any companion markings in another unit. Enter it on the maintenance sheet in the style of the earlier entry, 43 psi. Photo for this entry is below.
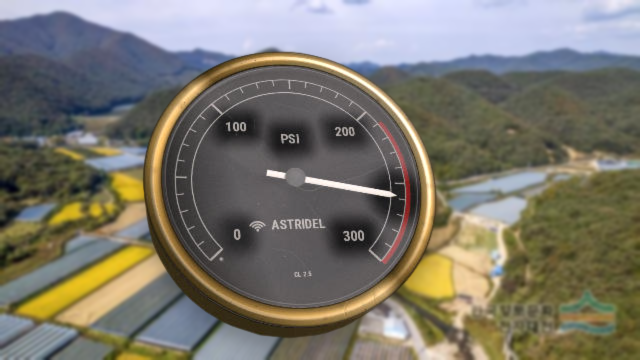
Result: 260 psi
